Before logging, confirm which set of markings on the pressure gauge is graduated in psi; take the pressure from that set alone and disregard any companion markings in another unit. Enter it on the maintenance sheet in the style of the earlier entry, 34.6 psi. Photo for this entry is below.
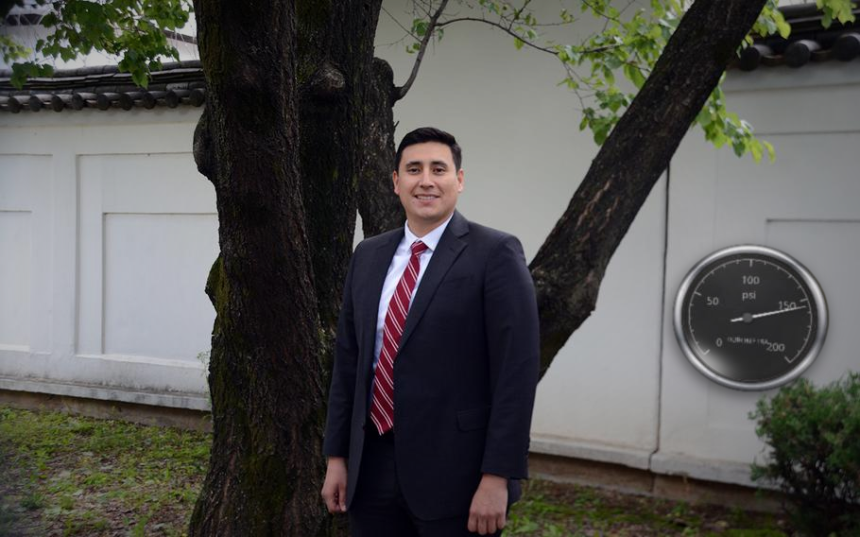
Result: 155 psi
